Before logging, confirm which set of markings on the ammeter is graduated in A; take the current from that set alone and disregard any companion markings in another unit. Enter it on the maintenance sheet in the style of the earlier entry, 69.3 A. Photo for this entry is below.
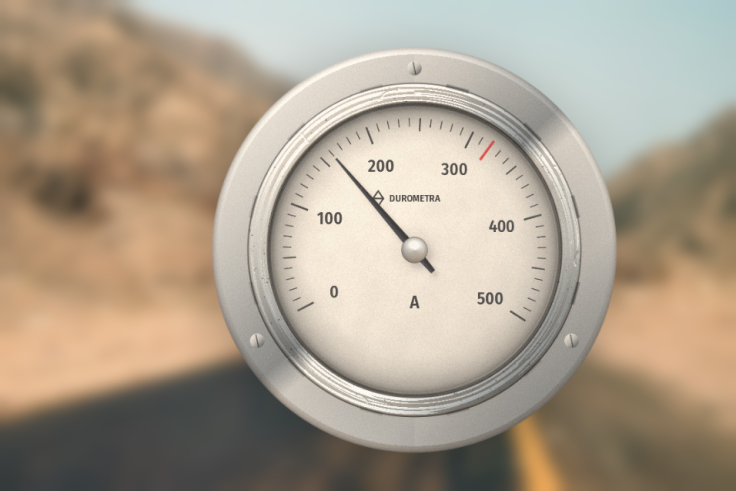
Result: 160 A
